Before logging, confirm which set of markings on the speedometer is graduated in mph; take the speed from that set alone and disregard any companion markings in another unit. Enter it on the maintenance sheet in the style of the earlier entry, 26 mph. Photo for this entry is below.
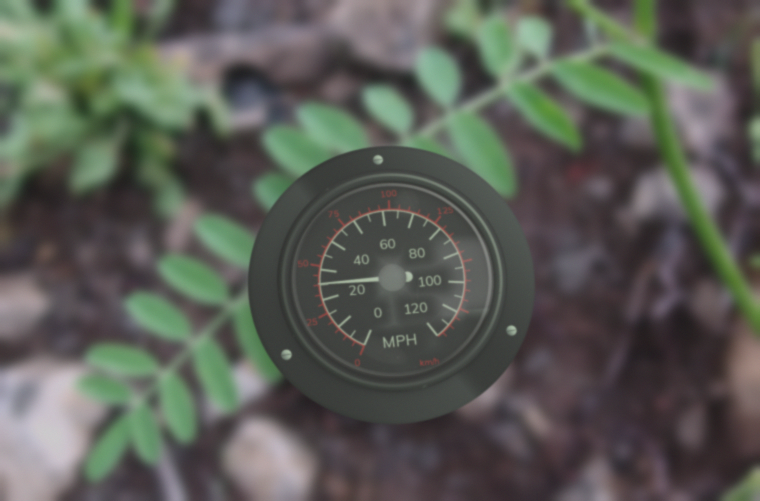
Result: 25 mph
